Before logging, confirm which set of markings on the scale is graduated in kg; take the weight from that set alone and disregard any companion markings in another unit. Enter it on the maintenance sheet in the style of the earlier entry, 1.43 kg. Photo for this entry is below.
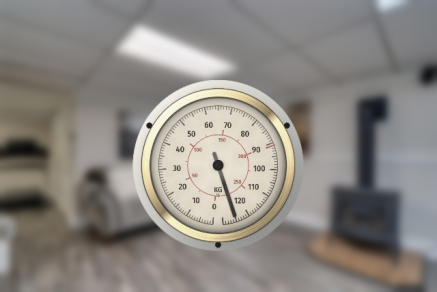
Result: 125 kg
